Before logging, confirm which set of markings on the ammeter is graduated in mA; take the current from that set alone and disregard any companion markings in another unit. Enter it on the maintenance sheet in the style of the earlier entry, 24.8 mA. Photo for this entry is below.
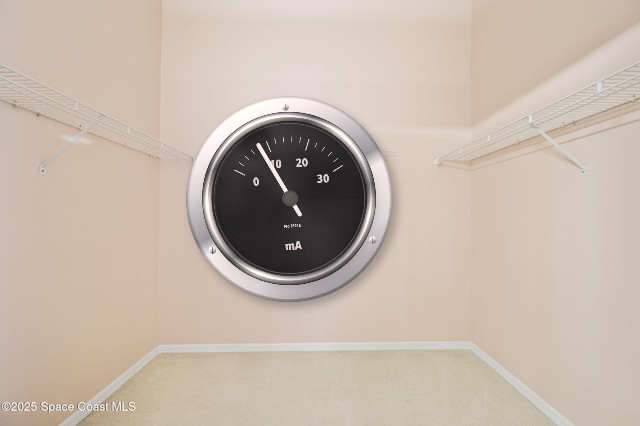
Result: 8 mA
